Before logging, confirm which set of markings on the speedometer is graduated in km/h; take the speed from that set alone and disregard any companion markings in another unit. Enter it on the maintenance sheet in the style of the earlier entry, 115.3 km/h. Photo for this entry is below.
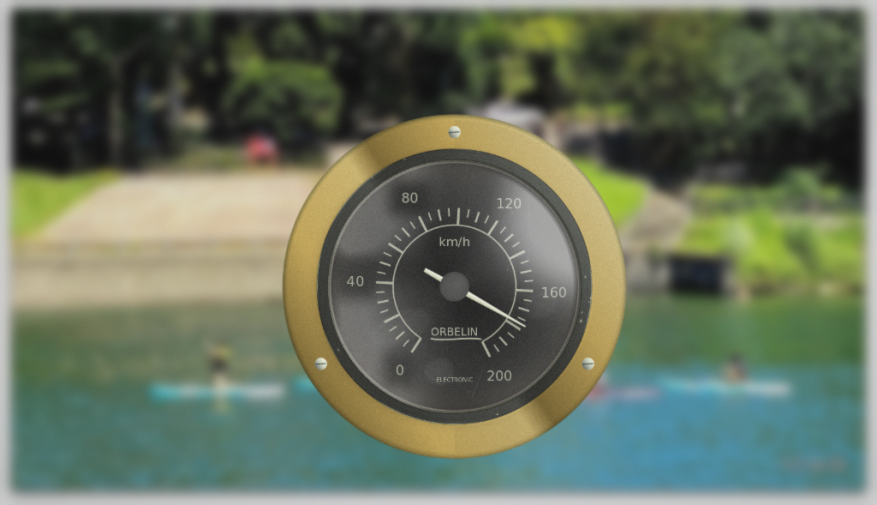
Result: 177.5 km/h
